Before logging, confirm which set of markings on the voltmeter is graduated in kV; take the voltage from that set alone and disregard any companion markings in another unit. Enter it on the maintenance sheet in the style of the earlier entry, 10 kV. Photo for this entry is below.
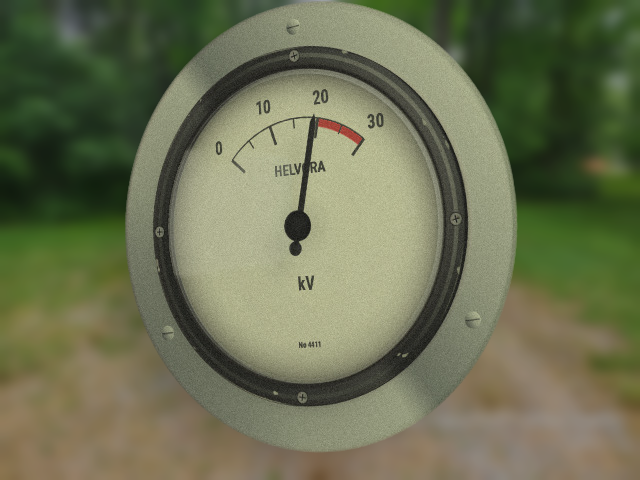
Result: 20 kV
